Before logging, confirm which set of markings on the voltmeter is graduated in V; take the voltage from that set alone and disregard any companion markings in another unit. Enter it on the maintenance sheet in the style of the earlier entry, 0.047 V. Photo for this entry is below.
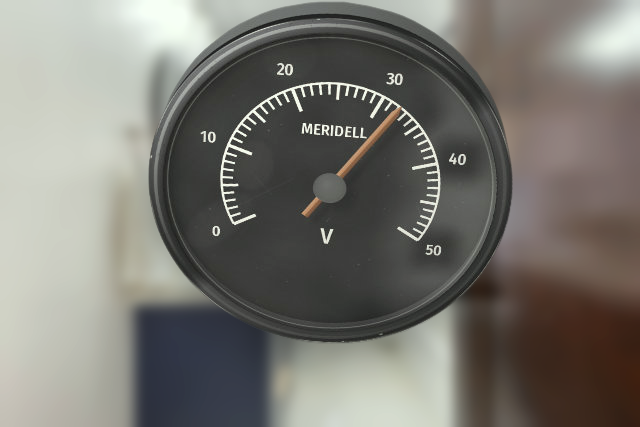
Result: 32 V
